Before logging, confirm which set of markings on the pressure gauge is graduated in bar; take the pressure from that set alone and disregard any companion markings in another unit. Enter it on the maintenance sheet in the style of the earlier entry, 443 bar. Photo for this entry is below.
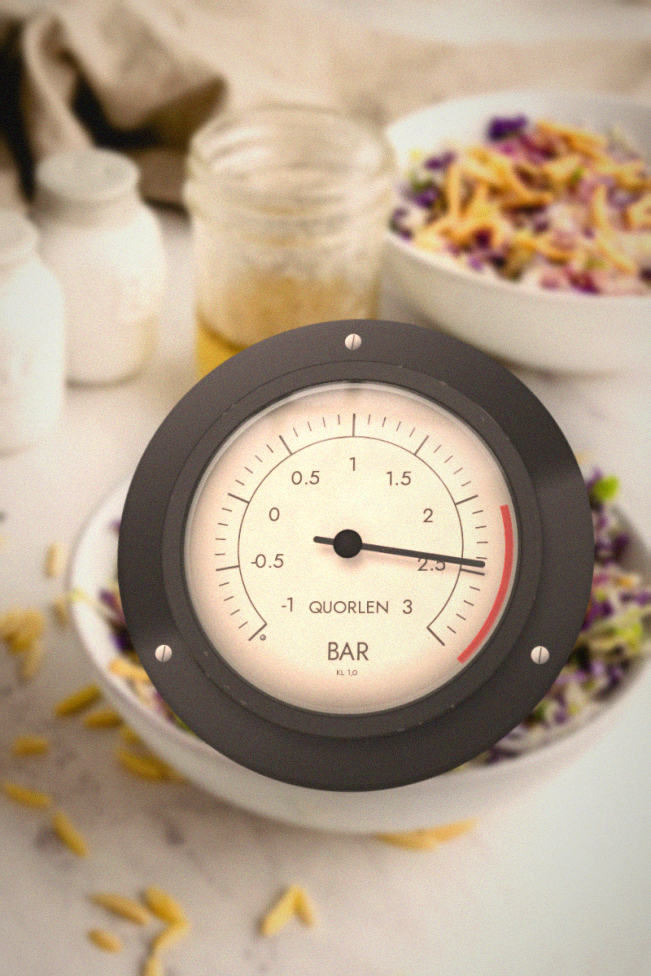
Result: 2.45 bar
